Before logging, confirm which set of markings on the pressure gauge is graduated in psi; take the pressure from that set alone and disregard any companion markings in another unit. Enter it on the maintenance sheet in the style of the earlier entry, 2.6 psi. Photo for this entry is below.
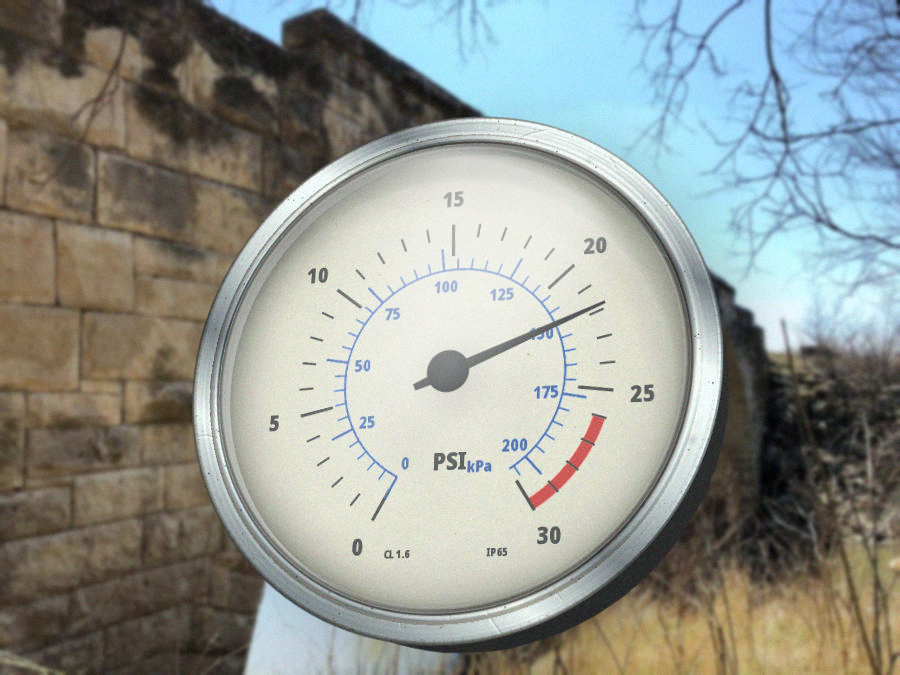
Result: 22 psi
